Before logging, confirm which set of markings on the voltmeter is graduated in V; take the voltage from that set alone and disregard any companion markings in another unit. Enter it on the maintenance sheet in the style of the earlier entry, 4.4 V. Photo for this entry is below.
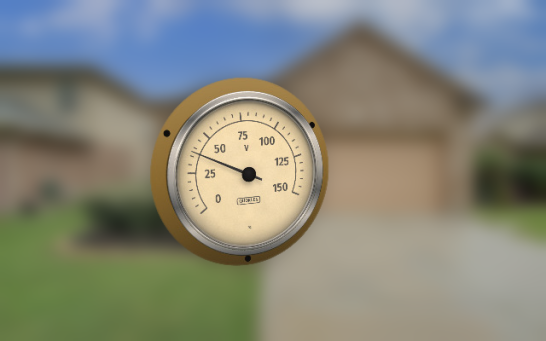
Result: 37.5 V
